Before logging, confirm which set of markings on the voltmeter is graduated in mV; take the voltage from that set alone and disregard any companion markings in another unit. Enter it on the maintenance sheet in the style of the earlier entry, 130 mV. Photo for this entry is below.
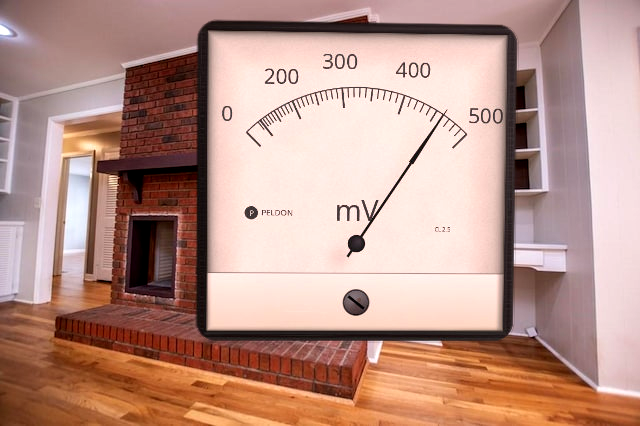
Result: 460 mV
